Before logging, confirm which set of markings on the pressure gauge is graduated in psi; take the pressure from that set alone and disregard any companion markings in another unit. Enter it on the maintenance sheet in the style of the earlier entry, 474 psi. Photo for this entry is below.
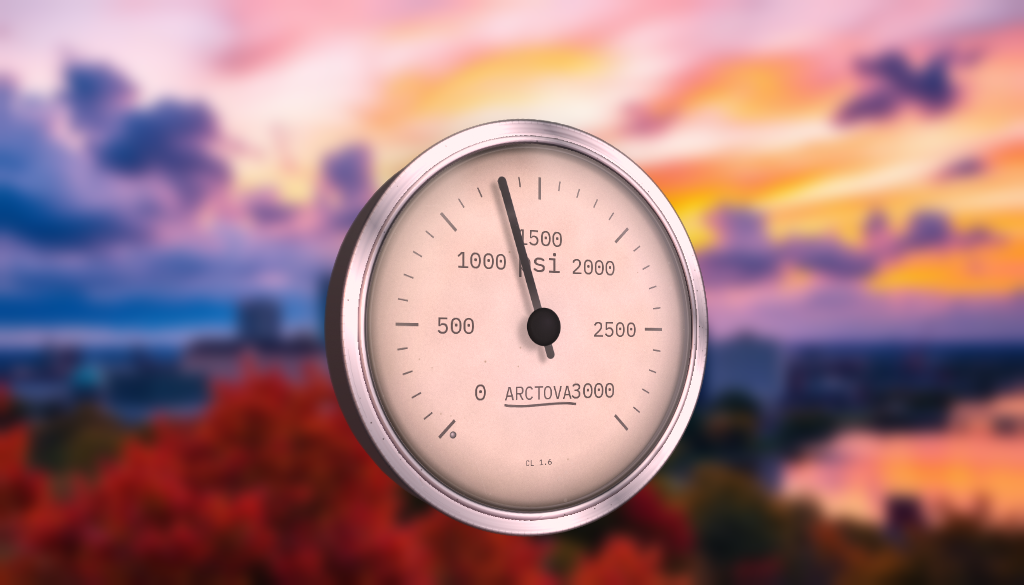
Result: 1300 psi
